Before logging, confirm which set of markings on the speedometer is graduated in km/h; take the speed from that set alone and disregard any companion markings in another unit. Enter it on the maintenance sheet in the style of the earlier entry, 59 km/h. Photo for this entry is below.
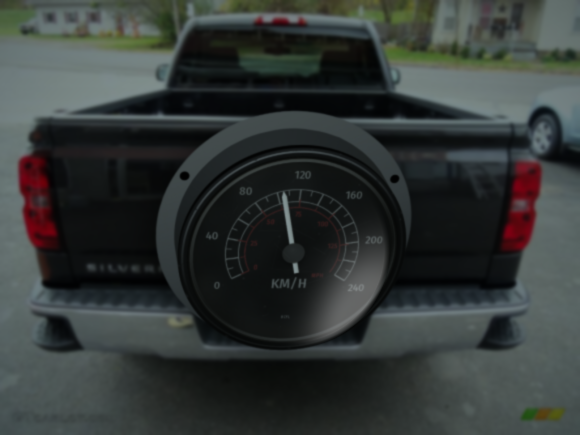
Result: 105 km/h
